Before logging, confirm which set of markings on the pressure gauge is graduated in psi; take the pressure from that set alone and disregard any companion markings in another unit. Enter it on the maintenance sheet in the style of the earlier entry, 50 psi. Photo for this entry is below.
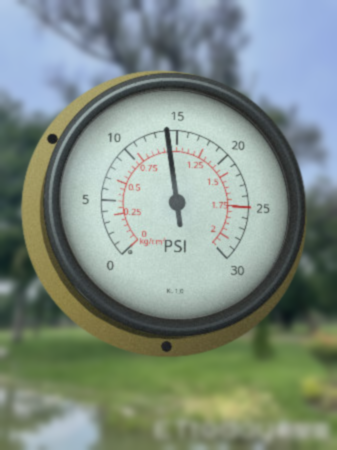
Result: 14 psi
